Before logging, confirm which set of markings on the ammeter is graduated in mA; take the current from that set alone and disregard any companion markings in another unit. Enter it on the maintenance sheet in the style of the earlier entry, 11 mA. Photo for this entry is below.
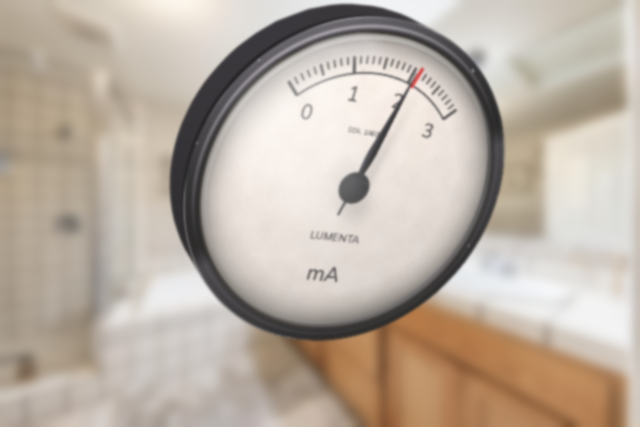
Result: 2 mA
